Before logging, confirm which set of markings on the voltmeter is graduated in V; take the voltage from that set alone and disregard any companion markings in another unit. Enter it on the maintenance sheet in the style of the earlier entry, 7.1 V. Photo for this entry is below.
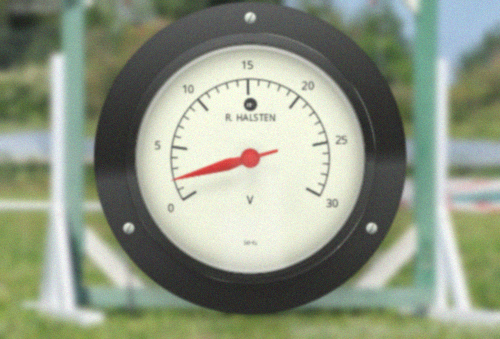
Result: 2 V
